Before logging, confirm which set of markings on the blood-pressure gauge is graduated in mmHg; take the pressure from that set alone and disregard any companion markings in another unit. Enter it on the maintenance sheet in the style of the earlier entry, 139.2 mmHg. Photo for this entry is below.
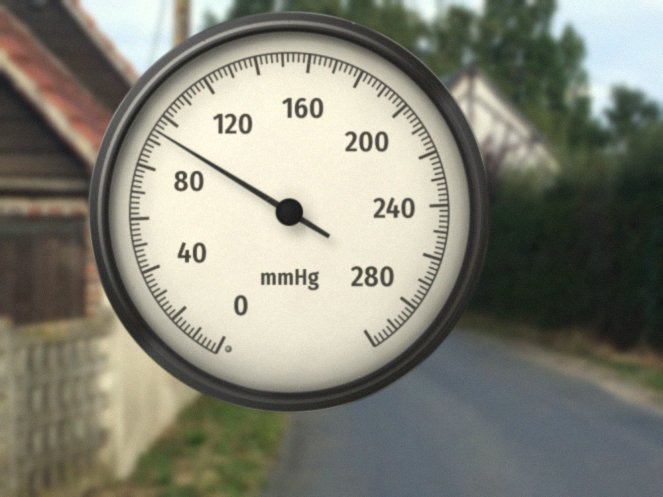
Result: 94 mmHg
